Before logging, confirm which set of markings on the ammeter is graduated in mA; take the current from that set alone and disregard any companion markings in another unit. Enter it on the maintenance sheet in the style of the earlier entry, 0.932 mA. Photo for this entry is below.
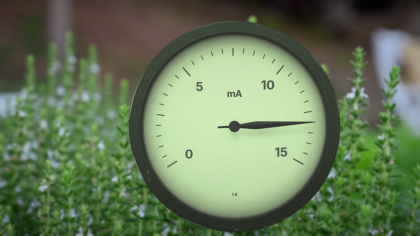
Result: 13 mA
